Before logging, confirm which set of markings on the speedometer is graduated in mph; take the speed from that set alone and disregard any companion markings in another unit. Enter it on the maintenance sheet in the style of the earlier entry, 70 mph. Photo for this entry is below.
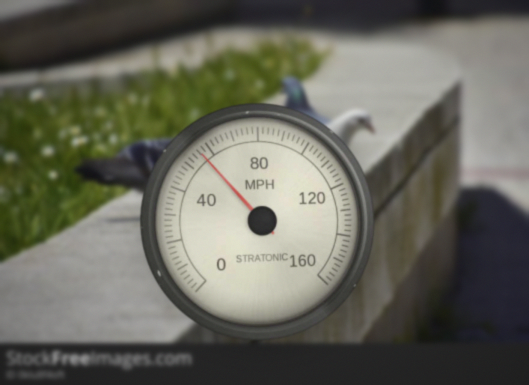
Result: 56 mph
